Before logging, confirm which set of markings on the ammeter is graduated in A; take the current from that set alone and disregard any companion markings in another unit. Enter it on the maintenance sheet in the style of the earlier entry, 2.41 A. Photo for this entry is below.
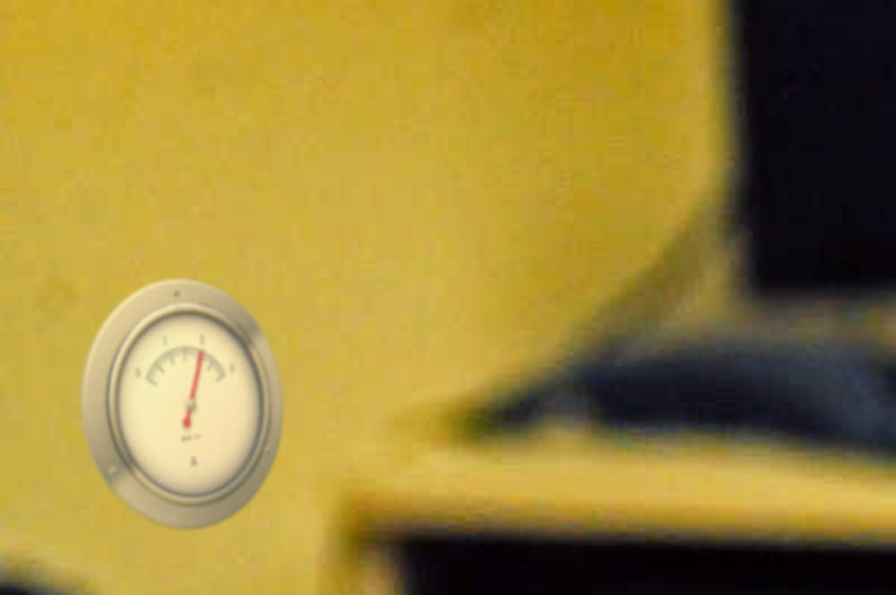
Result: 2 A
